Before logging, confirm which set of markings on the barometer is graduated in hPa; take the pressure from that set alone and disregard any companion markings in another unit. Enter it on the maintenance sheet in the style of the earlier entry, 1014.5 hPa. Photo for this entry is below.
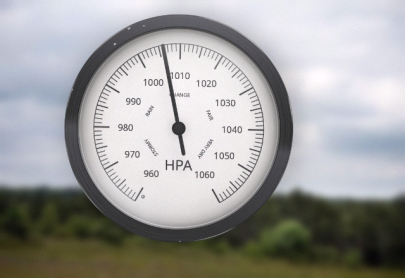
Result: 1006 hPa
